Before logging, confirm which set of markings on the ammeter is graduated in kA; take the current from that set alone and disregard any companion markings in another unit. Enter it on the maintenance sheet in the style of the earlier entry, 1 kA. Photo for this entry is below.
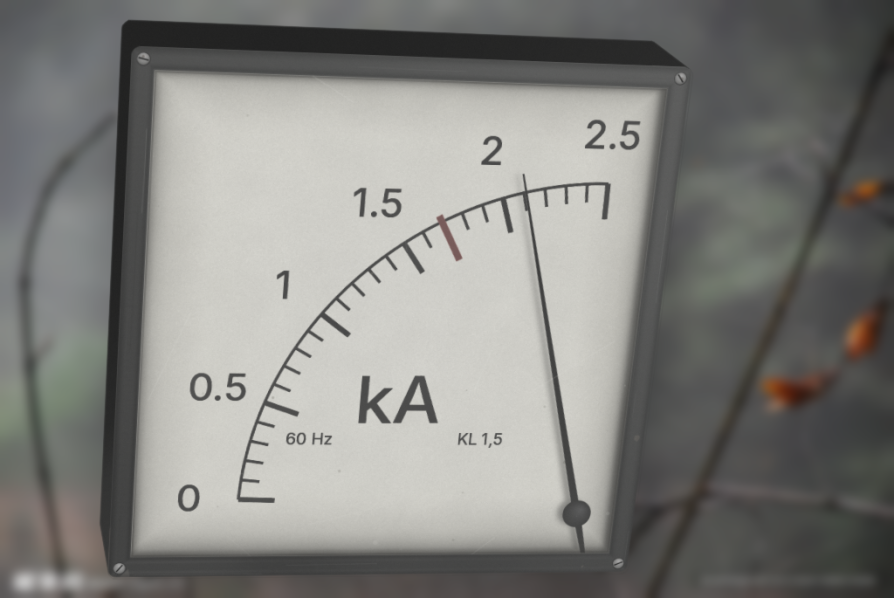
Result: 2.1 kA
